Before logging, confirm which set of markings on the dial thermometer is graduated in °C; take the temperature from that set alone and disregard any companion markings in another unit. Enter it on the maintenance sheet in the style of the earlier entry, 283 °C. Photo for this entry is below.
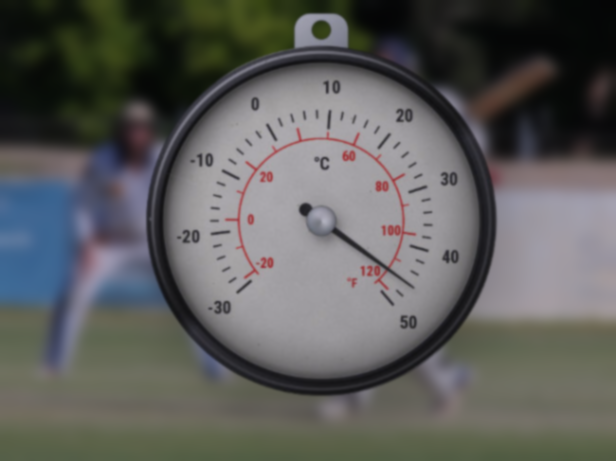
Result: 46 °C
